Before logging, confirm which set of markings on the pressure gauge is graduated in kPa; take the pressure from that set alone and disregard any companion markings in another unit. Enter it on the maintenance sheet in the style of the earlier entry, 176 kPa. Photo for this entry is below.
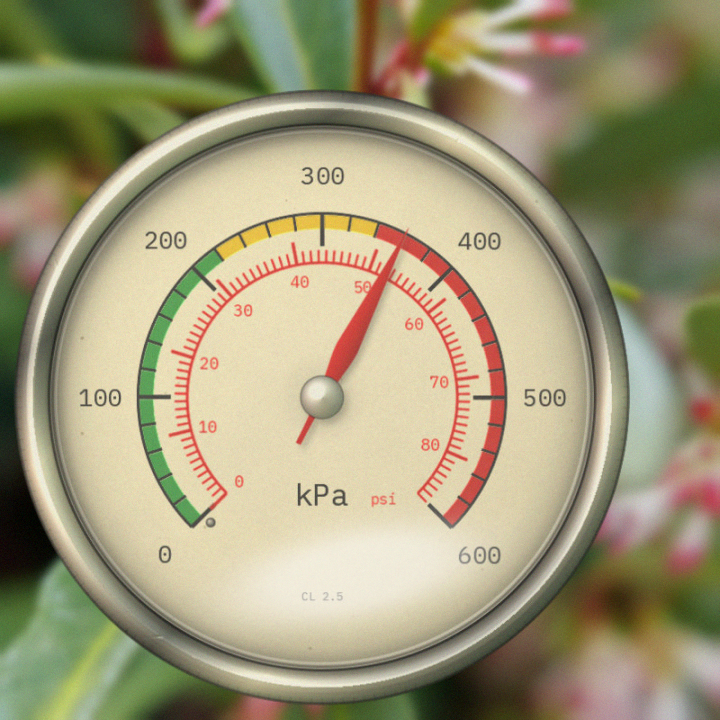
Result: 360 kPa
